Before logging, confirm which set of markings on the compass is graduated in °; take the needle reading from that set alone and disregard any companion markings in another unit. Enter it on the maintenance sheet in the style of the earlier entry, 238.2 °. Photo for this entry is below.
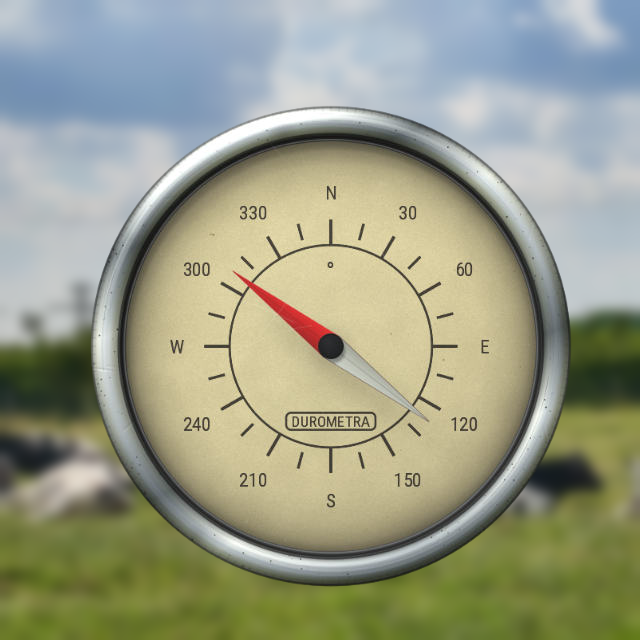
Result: 307.5 °
